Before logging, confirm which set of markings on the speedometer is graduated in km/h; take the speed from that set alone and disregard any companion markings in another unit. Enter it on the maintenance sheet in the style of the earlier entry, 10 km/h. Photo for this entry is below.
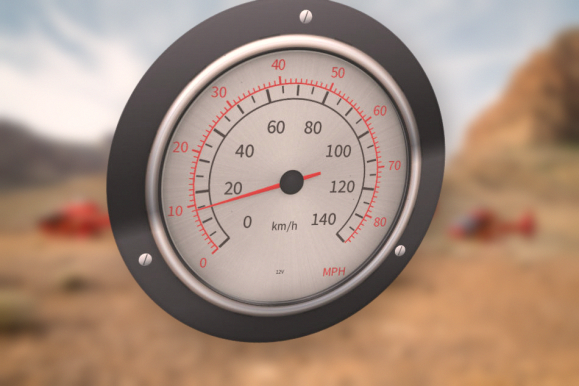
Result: 15 km/h
